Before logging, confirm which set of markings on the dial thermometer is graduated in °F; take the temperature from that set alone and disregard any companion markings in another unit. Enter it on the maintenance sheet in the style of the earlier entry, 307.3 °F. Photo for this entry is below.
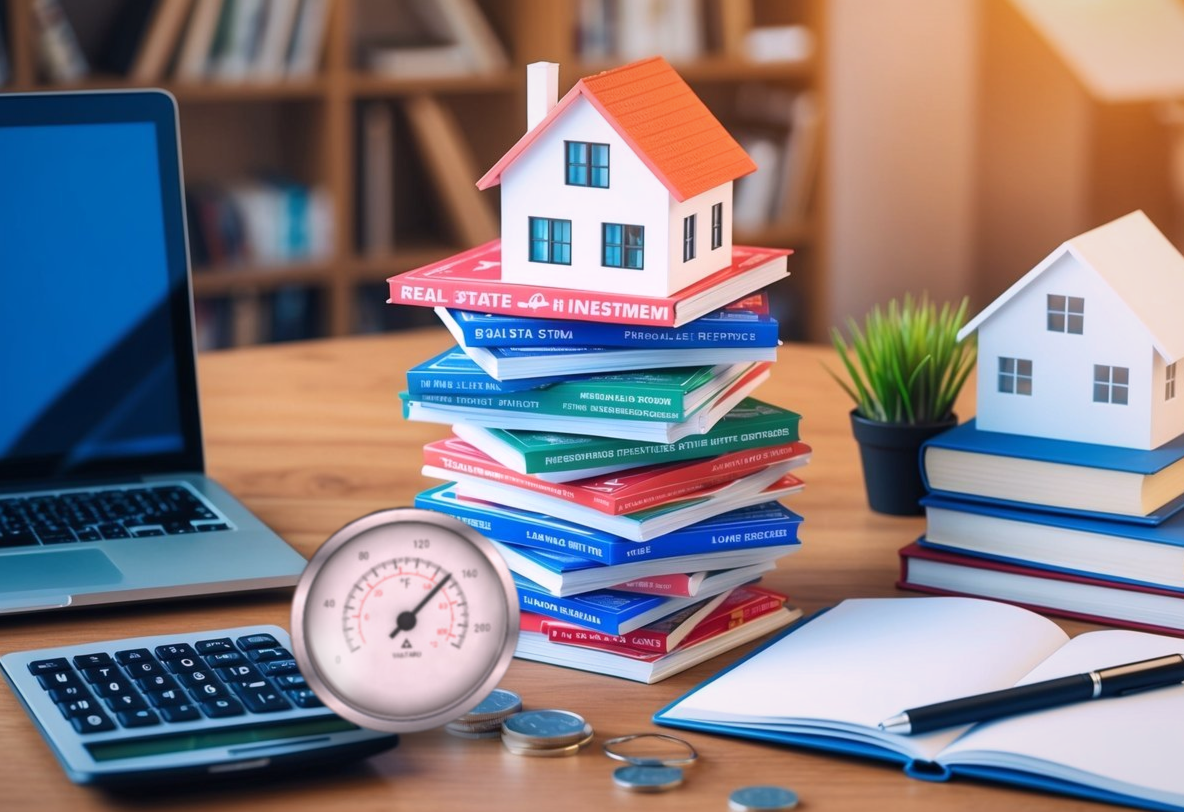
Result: 150 °F
